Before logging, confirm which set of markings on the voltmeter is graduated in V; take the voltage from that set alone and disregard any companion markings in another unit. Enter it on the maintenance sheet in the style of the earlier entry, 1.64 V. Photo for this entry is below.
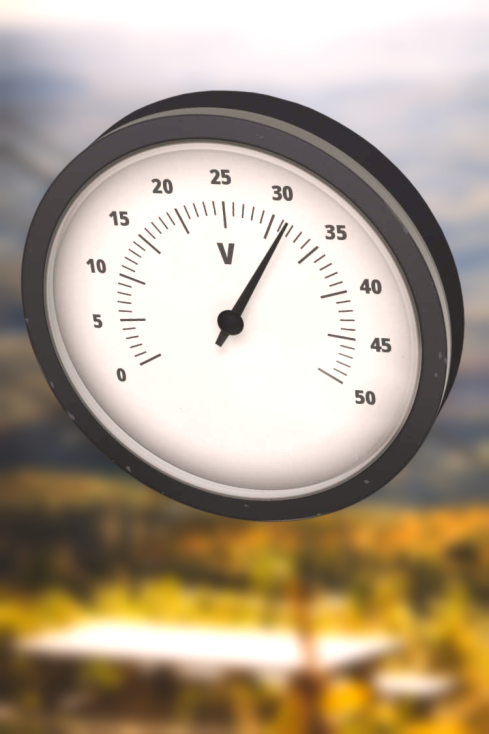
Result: 31.5 V
